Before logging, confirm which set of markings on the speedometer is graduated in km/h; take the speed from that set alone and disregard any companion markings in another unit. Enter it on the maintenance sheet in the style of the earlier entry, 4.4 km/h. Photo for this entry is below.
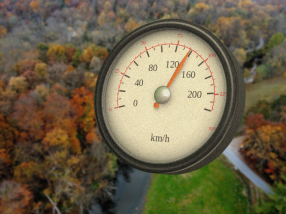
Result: 140 km/h
